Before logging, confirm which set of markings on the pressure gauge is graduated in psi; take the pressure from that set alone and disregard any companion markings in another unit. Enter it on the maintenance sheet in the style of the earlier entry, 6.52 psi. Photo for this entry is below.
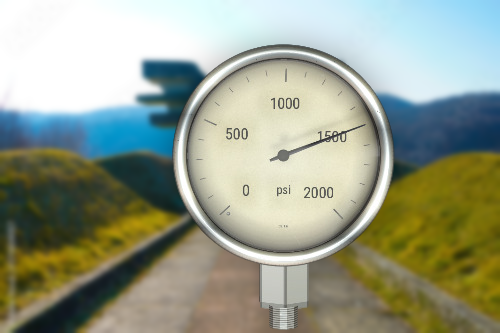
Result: 1500 psi
